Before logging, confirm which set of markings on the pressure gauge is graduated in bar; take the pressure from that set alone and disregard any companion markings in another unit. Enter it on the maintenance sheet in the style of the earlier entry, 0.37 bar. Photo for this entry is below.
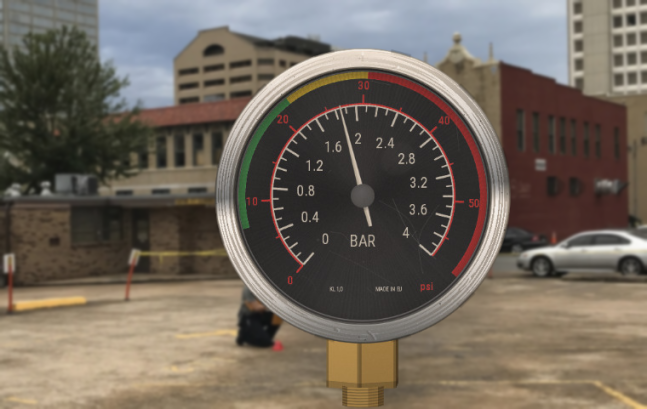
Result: 1.85 bar
